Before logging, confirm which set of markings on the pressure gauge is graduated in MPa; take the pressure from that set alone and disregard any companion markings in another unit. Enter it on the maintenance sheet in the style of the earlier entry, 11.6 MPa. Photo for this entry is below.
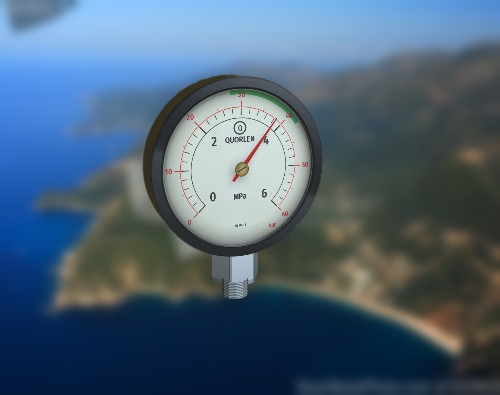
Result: 3.8 MPa
